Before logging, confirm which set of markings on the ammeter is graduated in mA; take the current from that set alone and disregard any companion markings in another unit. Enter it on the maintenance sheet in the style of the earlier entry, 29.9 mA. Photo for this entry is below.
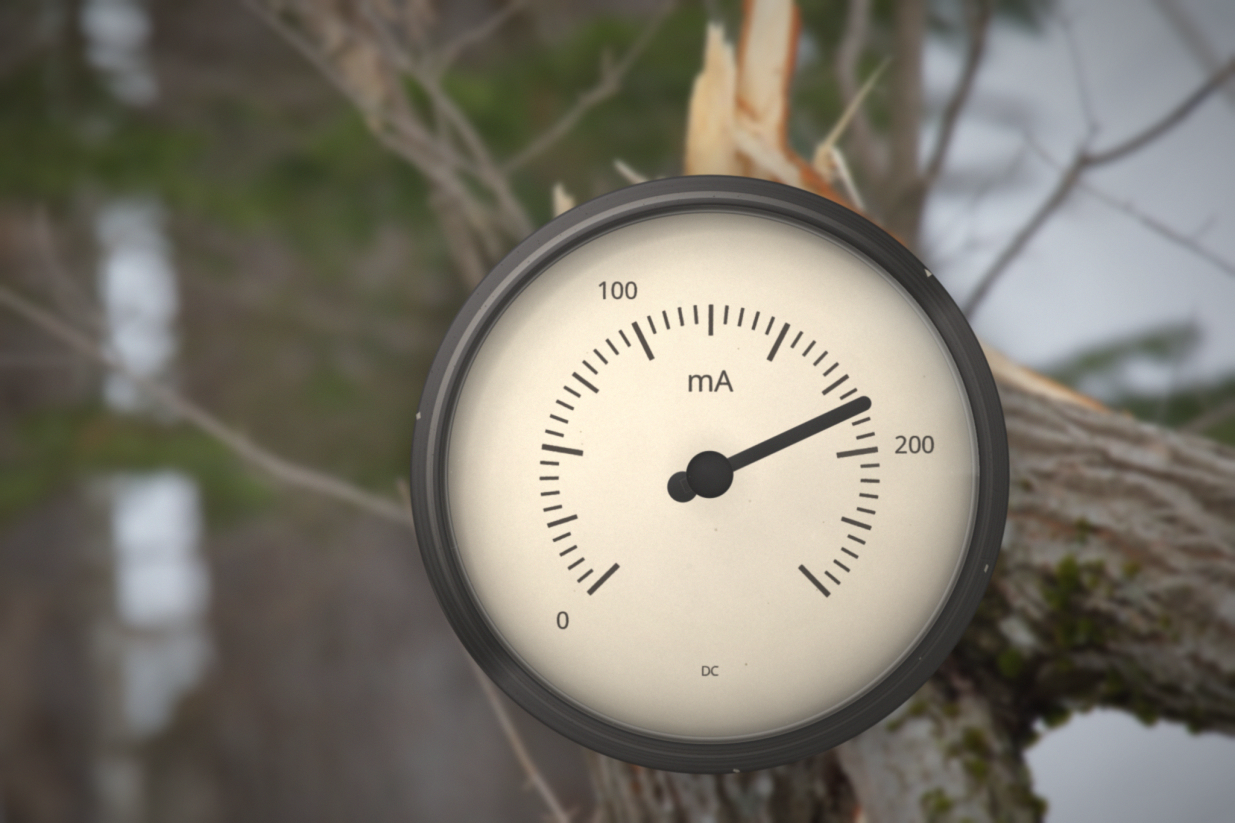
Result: 185 mA
